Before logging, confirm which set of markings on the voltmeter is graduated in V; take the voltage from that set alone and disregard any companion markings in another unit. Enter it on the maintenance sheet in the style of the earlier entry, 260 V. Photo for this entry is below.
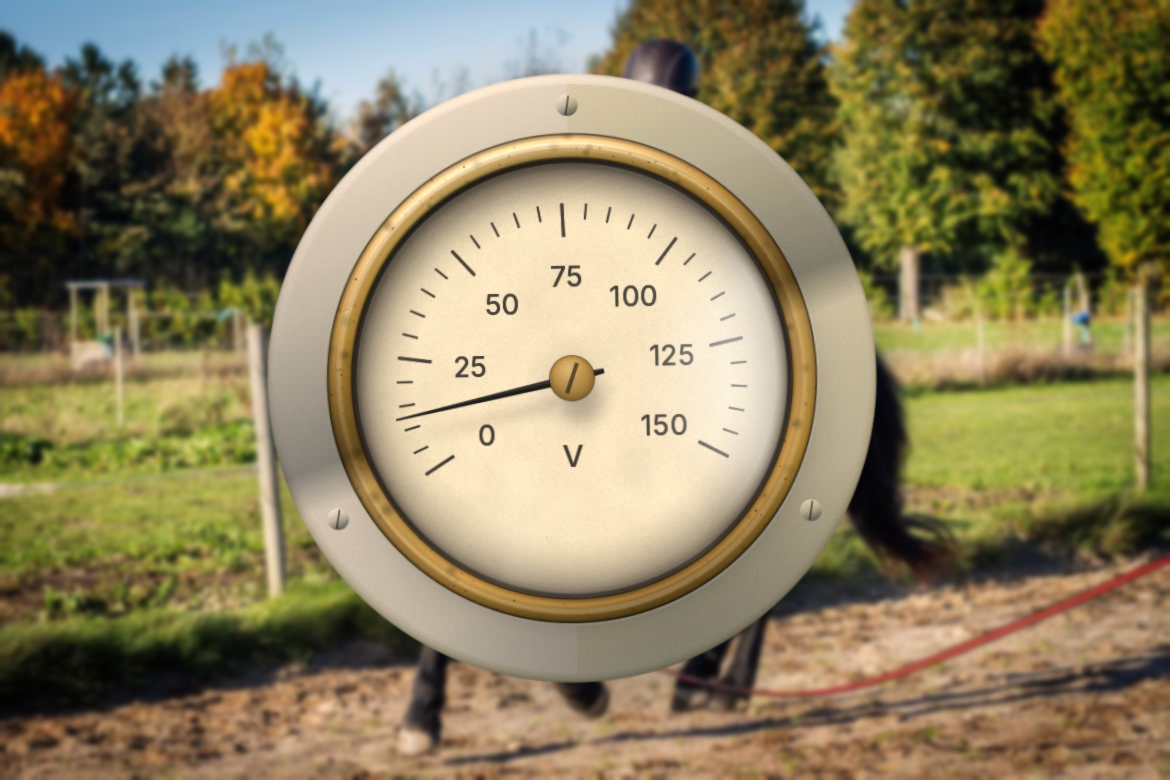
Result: 12.5 V
